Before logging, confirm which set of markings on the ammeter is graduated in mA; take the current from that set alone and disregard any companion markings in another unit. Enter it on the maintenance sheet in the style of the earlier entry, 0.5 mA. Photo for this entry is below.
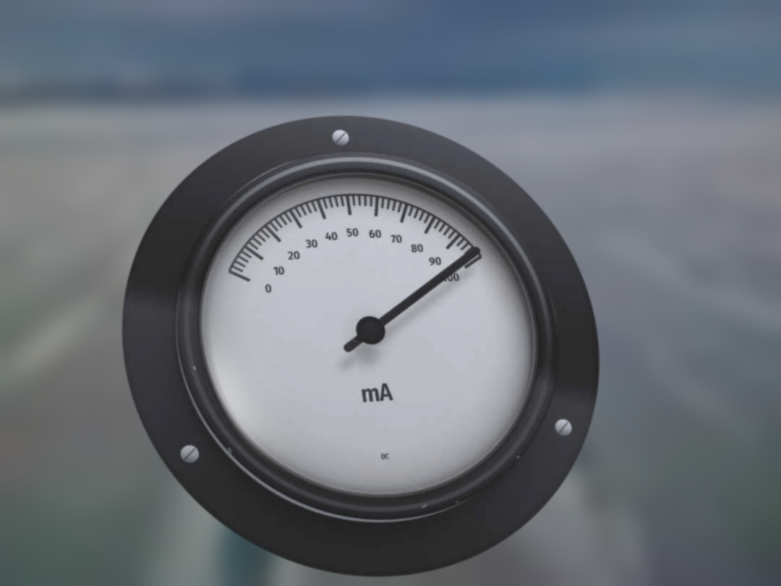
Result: 98 mA
